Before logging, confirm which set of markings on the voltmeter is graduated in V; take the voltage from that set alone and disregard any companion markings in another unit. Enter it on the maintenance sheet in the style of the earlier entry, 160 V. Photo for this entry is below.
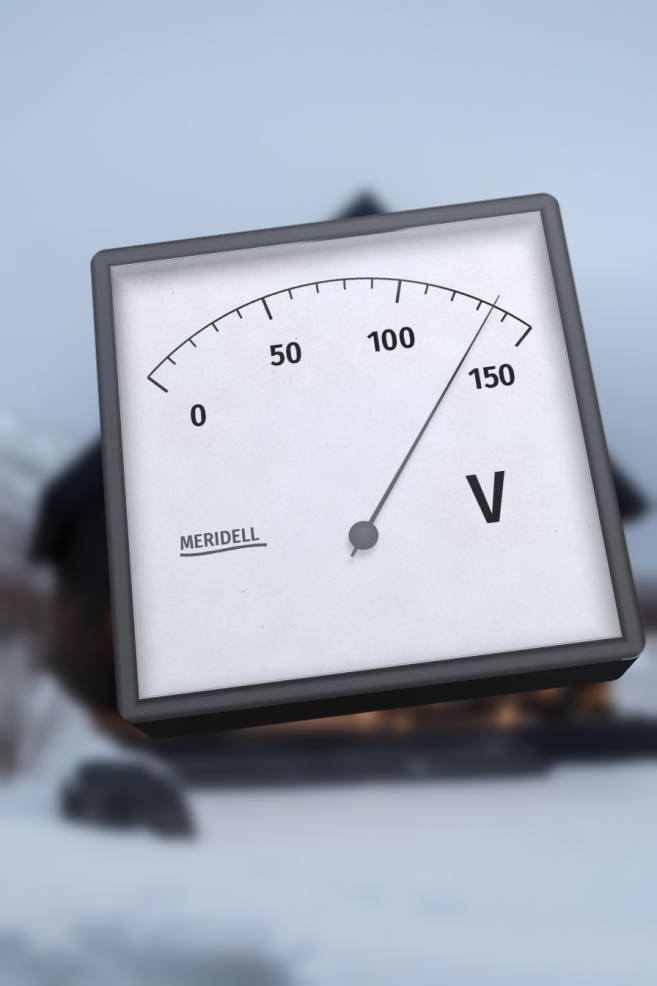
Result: 135 V
